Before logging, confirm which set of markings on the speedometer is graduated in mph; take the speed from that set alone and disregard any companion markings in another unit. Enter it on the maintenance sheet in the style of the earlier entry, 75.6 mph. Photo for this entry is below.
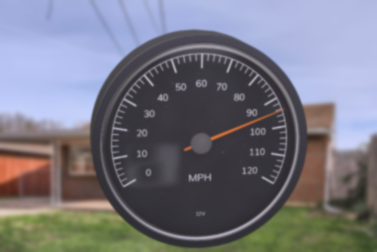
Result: 94 mph
